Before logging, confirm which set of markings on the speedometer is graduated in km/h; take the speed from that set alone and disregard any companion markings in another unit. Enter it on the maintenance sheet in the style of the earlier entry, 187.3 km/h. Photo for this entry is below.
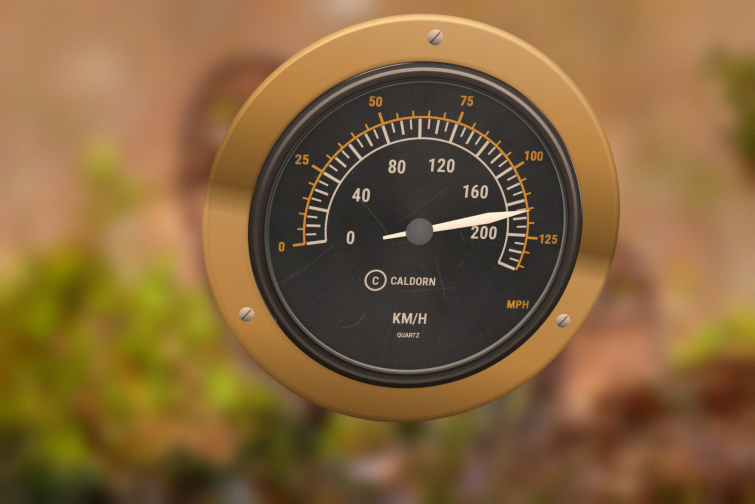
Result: 185 km/h
